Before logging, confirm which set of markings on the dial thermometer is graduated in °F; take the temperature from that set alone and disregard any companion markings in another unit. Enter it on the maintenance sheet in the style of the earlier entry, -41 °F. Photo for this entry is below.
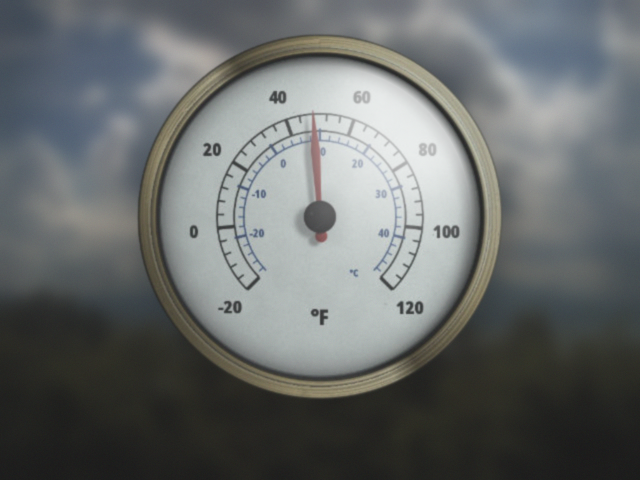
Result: 48 °F
